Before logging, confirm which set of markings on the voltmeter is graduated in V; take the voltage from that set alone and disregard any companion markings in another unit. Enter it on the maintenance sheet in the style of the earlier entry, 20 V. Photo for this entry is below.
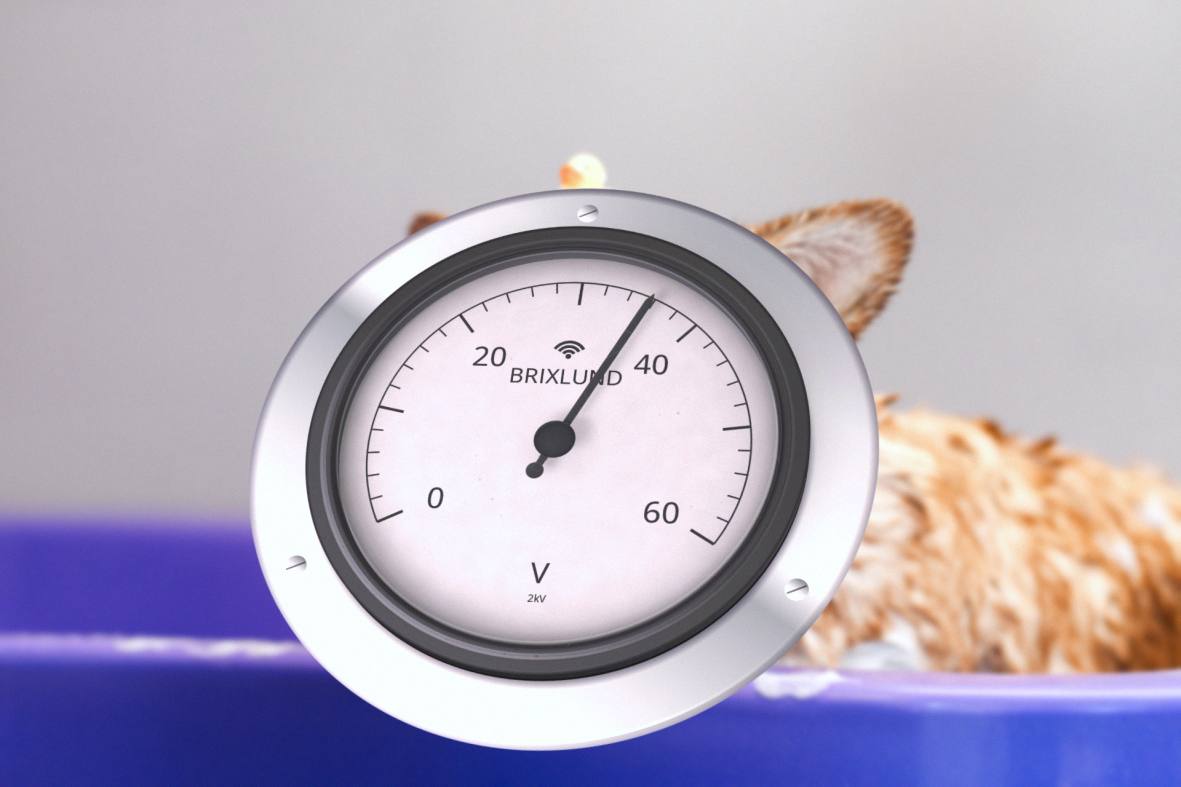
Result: 36 V
